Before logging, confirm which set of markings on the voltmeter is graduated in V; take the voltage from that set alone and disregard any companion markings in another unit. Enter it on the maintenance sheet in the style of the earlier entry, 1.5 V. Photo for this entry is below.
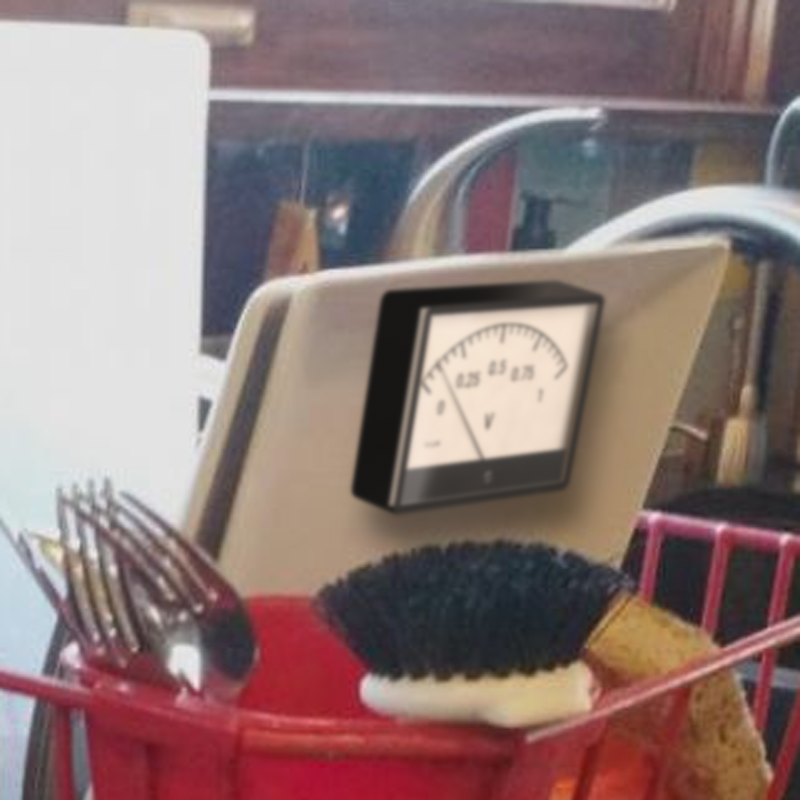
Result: 0.1 V
